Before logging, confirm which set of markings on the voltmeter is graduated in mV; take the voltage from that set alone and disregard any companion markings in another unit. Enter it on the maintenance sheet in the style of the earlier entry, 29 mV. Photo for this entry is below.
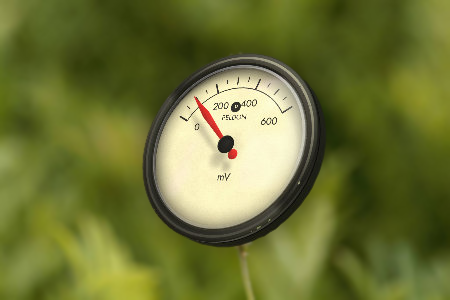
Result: 100 mV
